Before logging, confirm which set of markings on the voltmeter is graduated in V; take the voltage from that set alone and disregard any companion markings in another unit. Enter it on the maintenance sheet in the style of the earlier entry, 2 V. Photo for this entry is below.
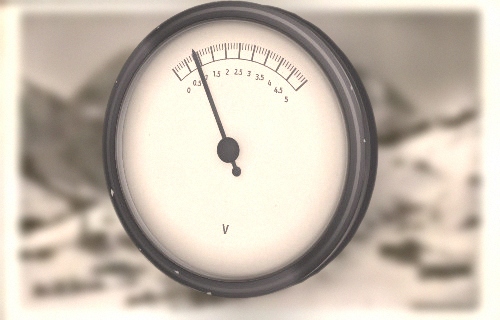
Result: 1 V
